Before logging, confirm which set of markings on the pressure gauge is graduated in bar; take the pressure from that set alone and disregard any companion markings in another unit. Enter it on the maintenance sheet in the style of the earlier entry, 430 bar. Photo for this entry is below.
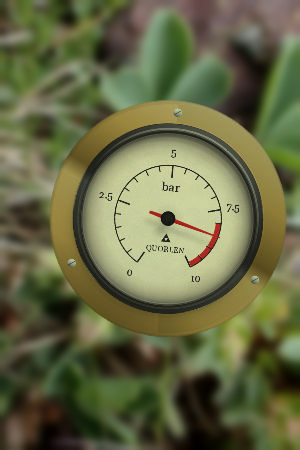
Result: 8.5 bar
